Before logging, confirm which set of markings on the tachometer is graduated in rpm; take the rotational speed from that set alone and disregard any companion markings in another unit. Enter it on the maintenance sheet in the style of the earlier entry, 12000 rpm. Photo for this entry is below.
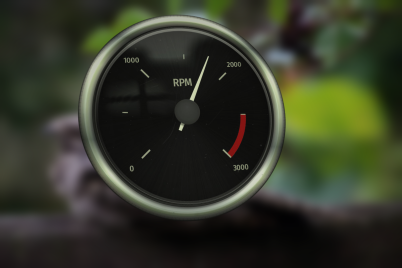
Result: 1750 rpm
